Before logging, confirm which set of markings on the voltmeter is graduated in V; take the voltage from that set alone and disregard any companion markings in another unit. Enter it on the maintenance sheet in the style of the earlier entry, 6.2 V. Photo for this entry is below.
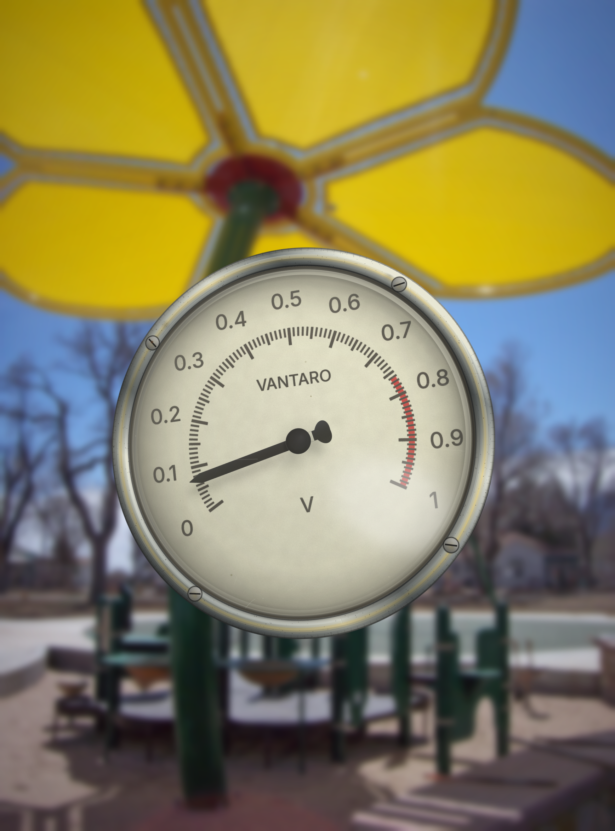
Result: 0.07 V
